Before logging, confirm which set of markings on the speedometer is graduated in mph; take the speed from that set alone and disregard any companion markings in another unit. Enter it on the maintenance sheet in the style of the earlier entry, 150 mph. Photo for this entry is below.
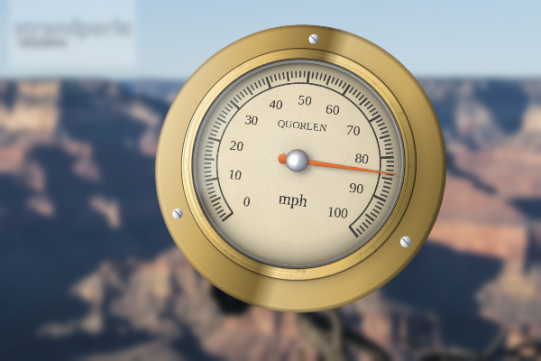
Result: 84 mph
